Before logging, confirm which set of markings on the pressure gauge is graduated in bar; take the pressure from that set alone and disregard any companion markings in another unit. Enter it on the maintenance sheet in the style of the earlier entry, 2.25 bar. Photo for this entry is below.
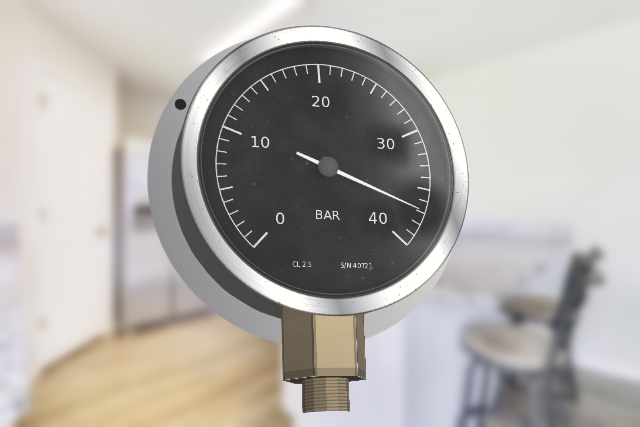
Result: 37 bar
